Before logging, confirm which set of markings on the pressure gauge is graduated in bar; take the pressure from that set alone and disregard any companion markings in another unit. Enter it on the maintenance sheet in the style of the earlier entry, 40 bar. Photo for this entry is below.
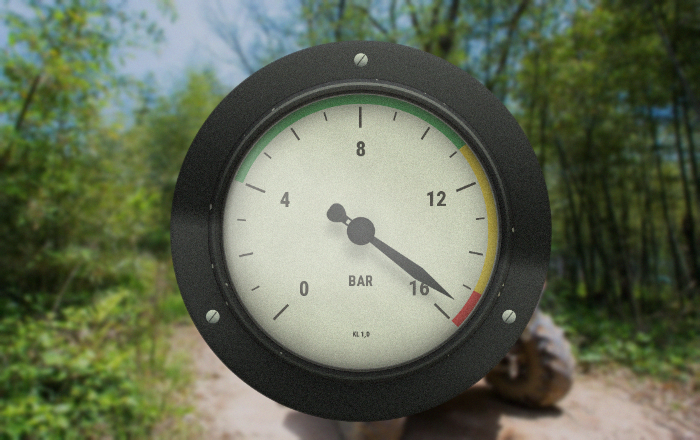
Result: 15.5 bar
